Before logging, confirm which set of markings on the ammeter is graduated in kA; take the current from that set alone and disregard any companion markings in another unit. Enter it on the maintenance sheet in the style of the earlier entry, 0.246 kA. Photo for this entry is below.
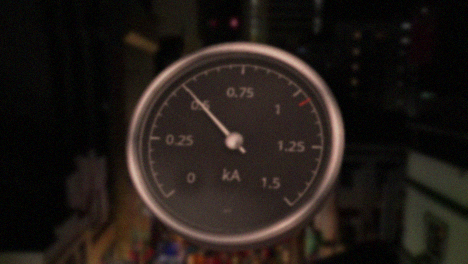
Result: 0.5 kA
